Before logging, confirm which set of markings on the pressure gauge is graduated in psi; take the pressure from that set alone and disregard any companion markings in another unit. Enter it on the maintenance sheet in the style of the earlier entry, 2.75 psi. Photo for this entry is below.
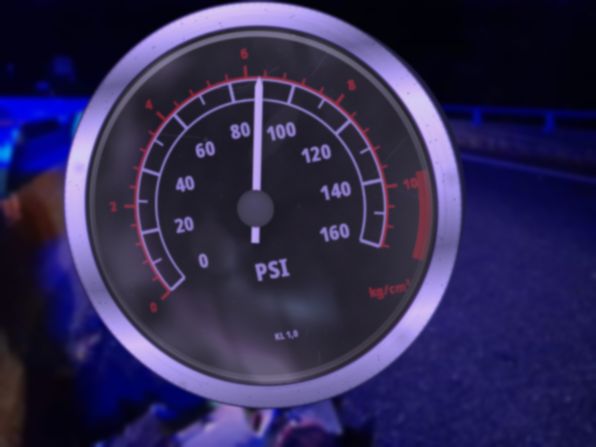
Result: 90 psi
